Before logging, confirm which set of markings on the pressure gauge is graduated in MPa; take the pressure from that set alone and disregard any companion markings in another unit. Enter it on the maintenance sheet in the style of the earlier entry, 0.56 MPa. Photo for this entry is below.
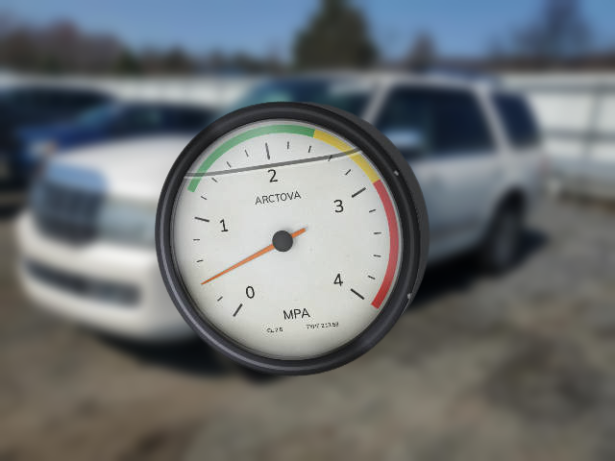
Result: 0.4 MPa
